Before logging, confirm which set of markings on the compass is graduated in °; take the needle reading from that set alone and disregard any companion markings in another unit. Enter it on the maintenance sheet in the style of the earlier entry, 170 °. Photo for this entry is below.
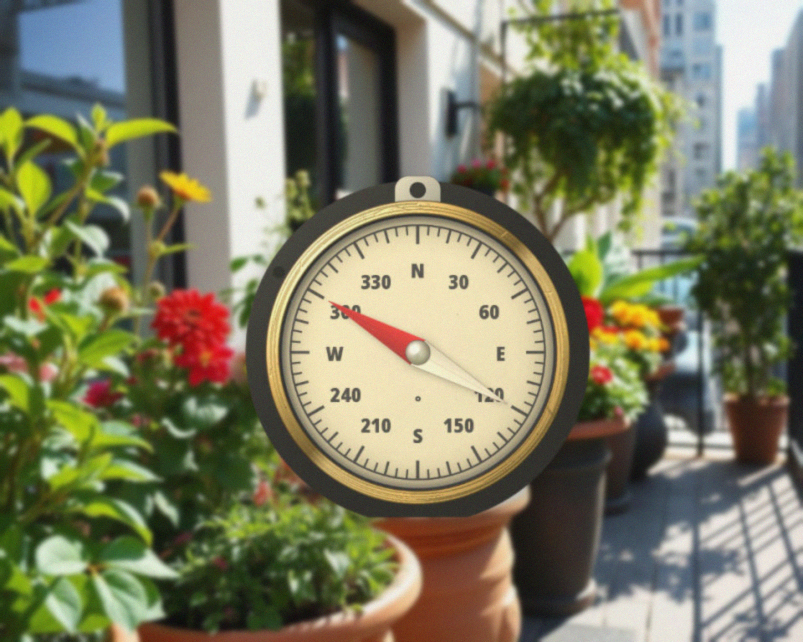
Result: 300 °
